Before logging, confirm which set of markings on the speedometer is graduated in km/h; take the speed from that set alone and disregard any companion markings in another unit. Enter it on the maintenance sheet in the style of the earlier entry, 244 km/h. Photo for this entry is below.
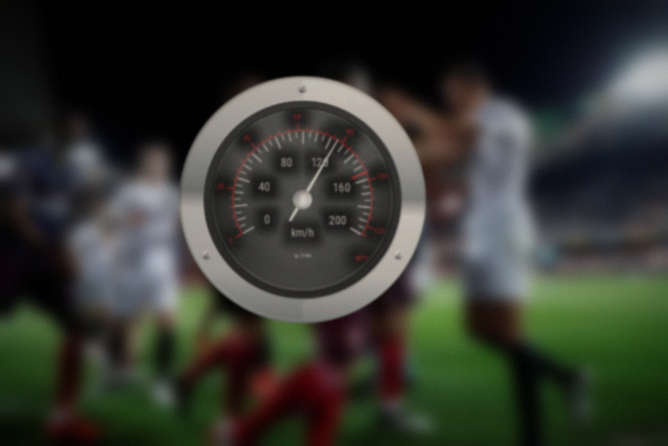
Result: 125 km/h
